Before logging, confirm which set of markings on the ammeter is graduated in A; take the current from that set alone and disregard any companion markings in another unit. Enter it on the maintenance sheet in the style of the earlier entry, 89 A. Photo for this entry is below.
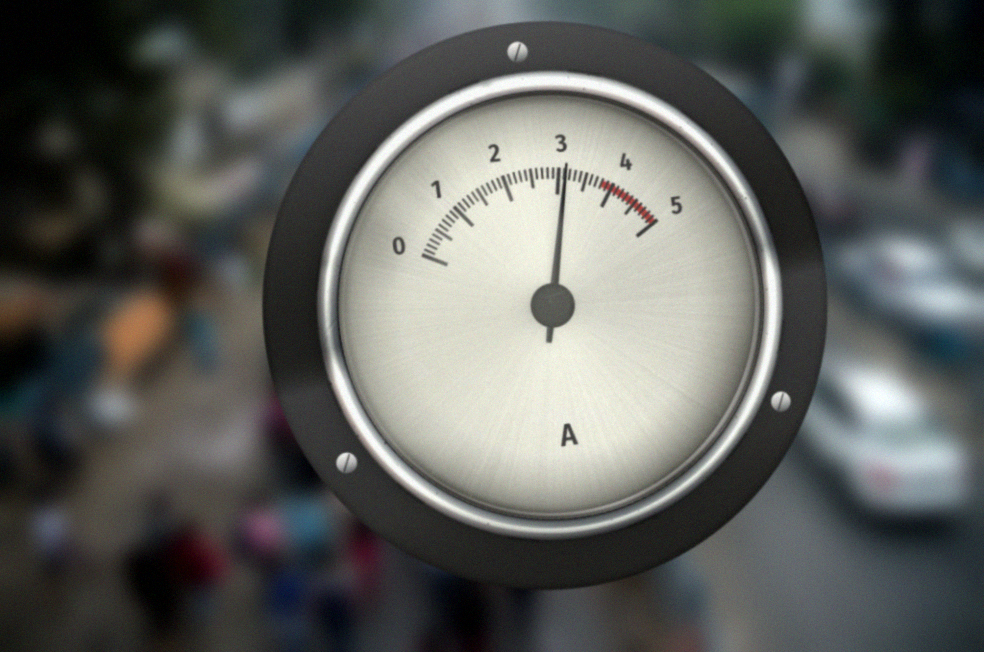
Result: 3.1 A
